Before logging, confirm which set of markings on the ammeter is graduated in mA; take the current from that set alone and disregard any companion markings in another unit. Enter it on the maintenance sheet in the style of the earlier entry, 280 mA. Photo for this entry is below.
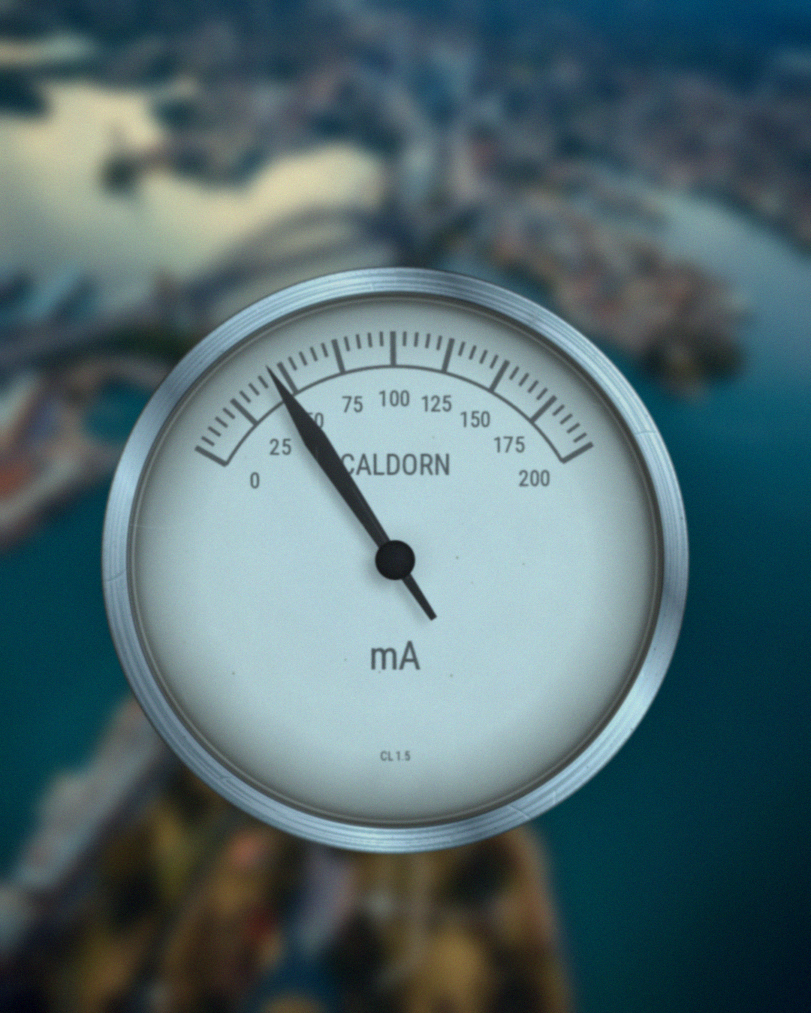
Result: 45 mA
